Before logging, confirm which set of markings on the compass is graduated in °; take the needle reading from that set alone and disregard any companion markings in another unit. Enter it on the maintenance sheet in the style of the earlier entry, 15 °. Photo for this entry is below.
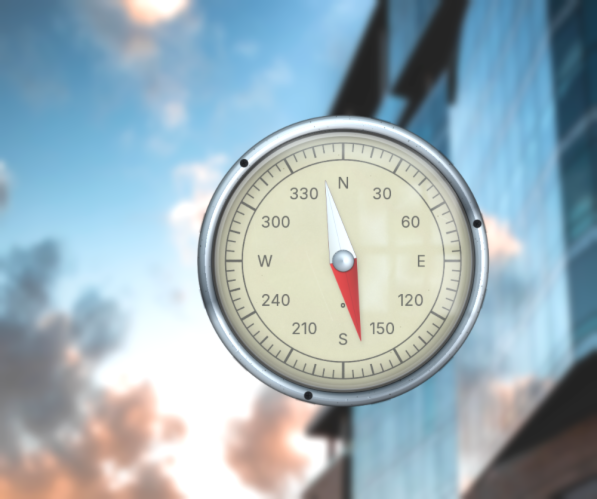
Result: 167.5 °
